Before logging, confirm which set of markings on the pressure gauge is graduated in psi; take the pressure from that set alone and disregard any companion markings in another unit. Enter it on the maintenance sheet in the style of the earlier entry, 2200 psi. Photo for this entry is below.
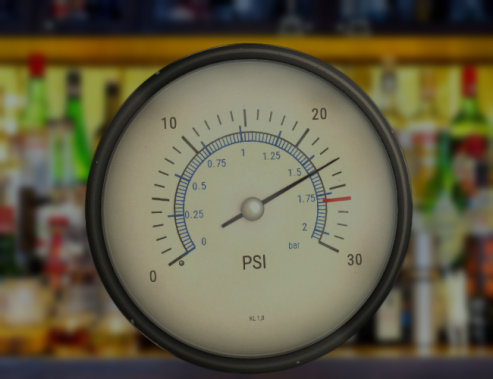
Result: 23 psi
